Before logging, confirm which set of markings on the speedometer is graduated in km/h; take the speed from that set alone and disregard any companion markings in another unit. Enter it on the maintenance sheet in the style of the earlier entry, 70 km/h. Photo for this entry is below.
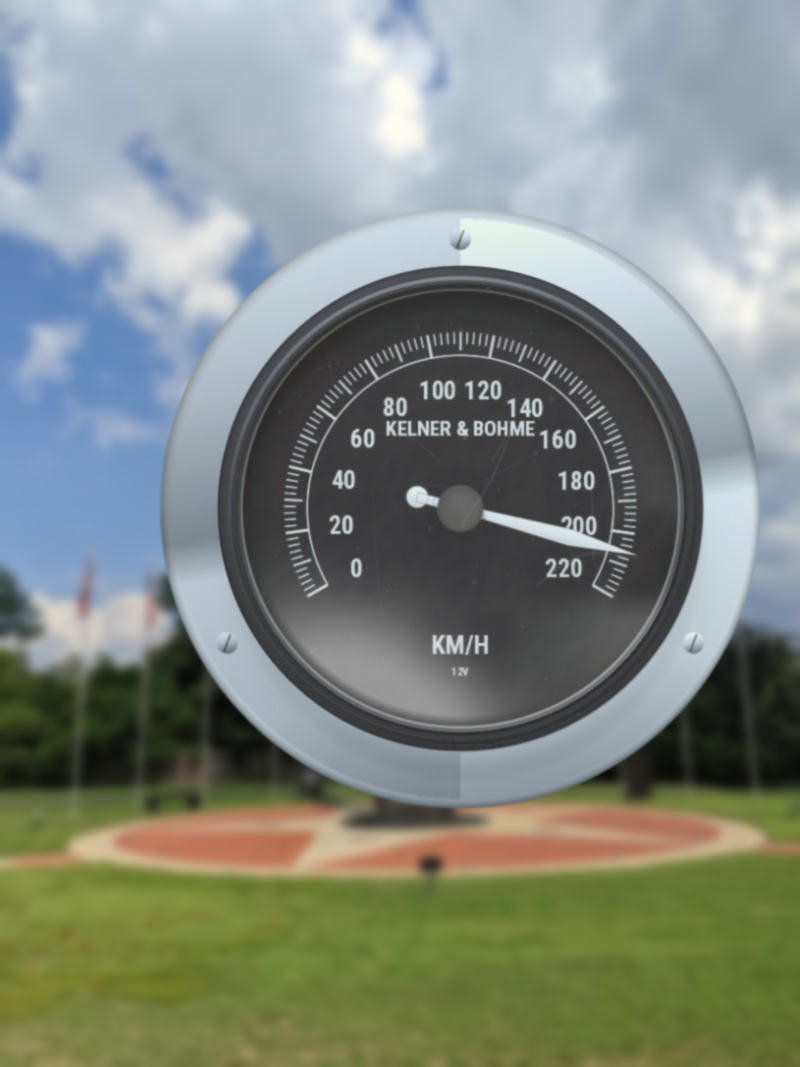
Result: 206 km/h
